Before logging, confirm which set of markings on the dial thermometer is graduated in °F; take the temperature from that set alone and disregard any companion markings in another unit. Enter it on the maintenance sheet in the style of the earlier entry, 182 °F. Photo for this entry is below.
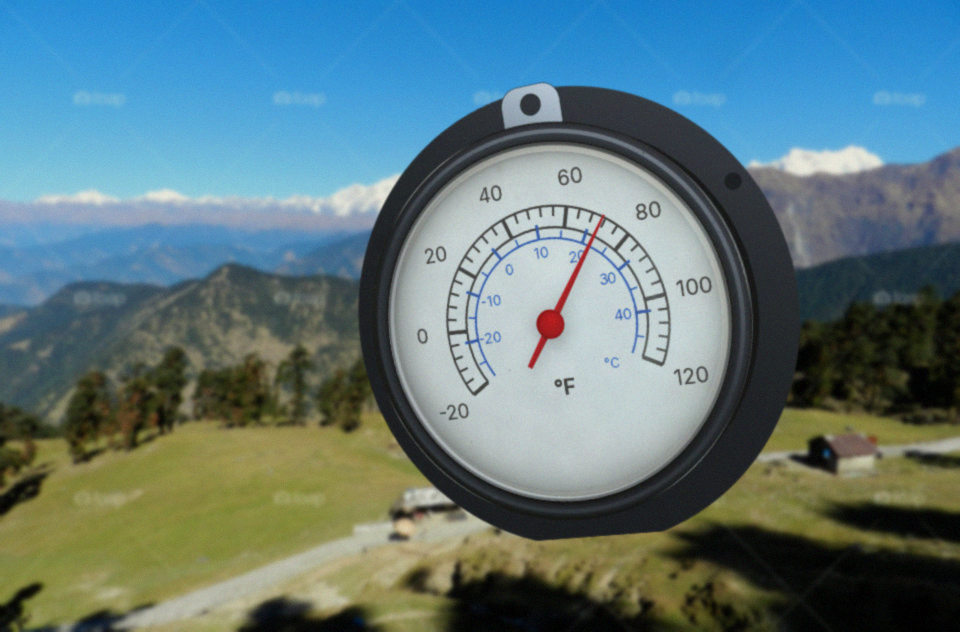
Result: 72 °F
